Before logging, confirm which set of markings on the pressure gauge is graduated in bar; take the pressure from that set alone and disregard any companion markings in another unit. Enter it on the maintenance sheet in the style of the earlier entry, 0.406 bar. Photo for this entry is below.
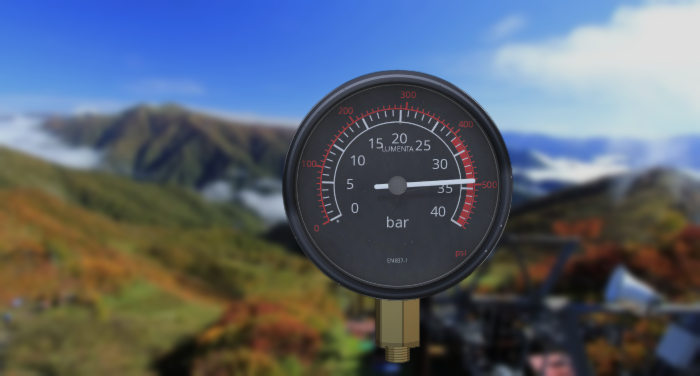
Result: 34 bar
